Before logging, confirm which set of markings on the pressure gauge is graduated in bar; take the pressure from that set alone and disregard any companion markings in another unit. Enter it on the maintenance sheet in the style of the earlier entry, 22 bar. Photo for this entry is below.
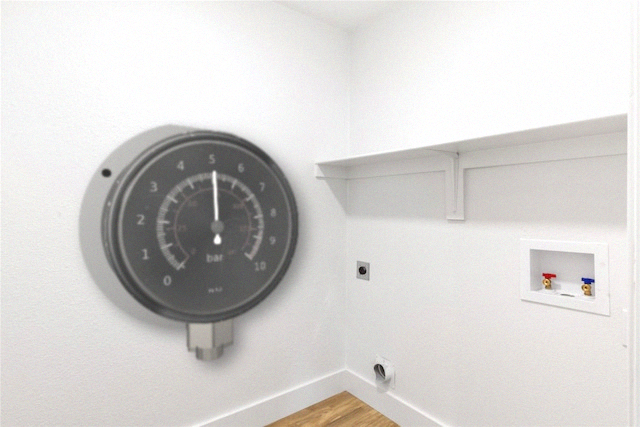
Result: 5 bar
